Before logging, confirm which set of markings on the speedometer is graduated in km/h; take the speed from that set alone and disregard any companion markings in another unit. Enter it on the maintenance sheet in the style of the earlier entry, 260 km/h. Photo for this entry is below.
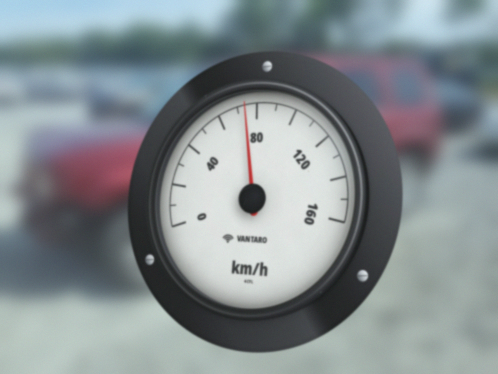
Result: 75 km/h
